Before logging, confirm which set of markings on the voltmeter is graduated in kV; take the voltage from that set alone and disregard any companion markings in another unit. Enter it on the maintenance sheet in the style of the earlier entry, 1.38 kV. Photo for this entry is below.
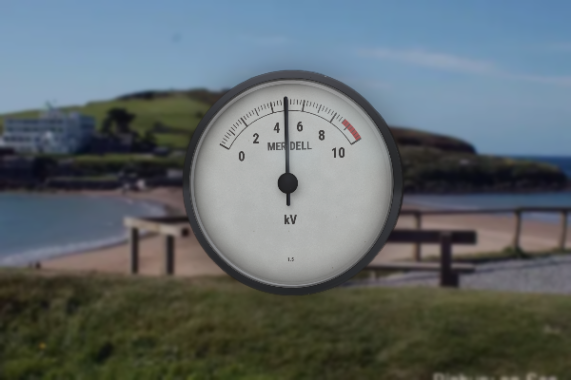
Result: 5 kV
